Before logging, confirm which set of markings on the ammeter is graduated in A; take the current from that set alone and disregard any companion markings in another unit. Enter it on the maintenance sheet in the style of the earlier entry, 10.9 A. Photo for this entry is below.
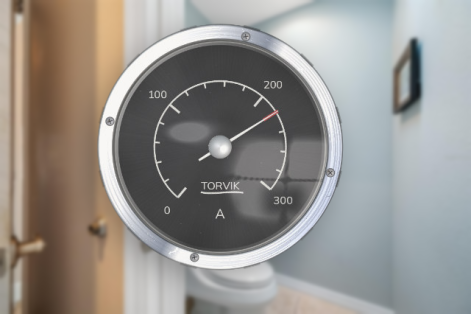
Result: 220 A
